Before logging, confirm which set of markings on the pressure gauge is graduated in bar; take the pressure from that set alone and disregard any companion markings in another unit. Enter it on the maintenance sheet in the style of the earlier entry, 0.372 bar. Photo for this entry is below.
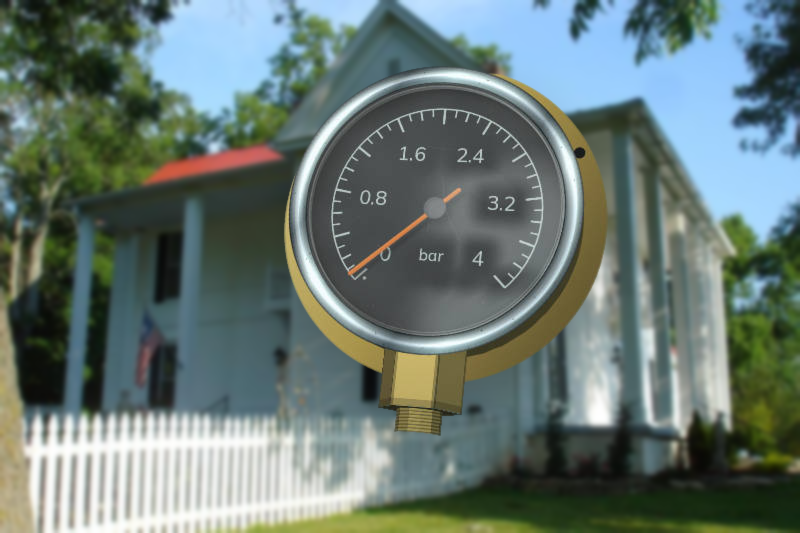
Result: 0.05 bar
